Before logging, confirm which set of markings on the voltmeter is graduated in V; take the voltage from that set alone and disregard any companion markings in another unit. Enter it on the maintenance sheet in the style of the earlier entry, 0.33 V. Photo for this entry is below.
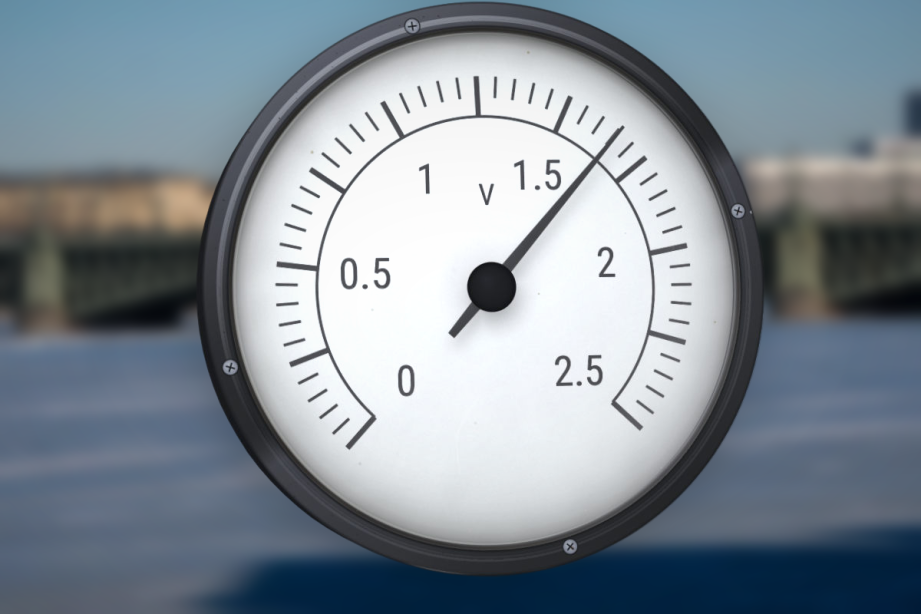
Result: 1.65 V
